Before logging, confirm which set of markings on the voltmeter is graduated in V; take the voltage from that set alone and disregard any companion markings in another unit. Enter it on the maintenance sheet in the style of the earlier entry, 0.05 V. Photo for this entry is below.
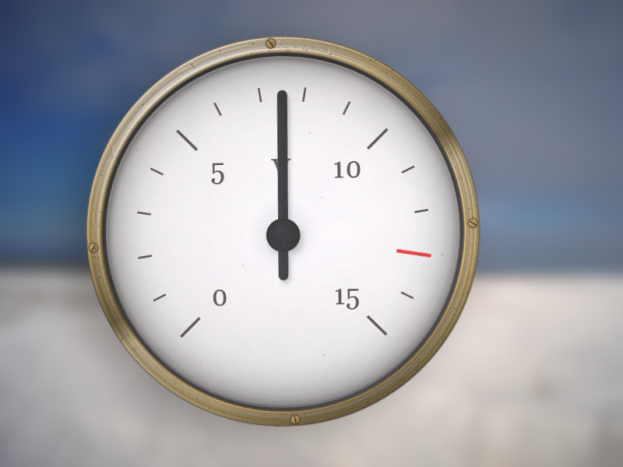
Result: 7.5 V
